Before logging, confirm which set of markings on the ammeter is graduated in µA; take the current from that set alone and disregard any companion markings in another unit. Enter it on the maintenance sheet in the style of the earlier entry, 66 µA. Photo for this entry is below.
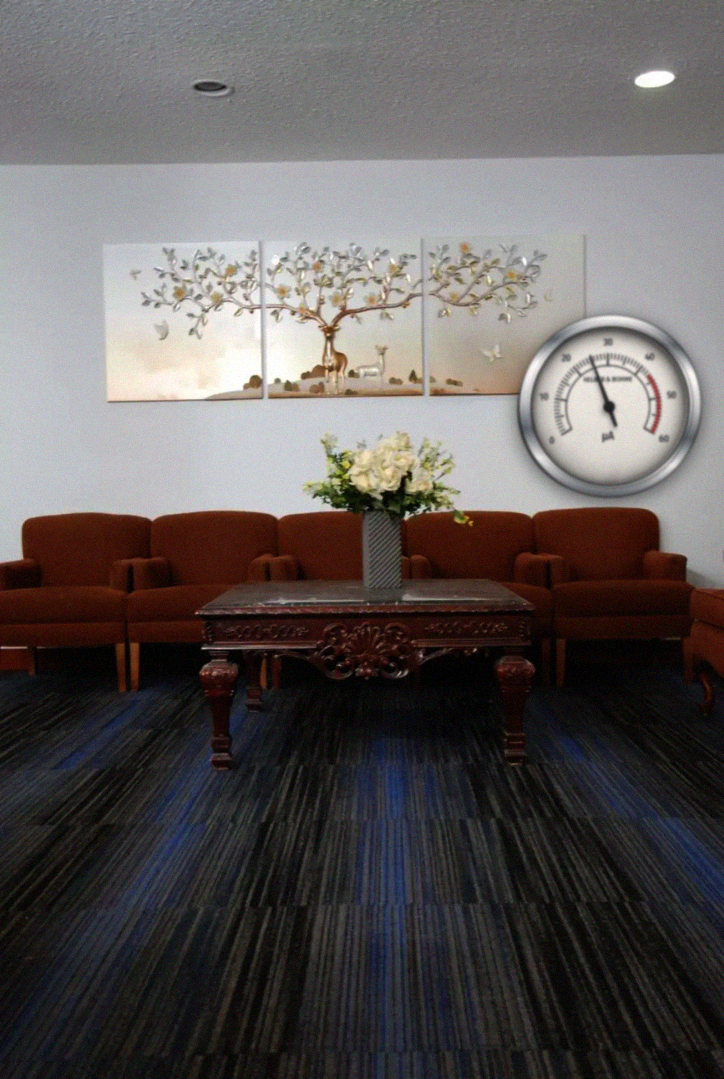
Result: 25 µA
